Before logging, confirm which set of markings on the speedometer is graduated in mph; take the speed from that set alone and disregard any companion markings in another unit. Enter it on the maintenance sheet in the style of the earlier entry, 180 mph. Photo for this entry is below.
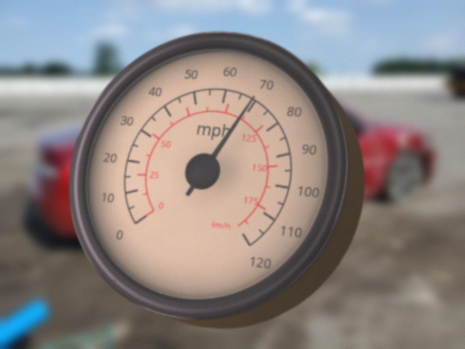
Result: 70 mph
